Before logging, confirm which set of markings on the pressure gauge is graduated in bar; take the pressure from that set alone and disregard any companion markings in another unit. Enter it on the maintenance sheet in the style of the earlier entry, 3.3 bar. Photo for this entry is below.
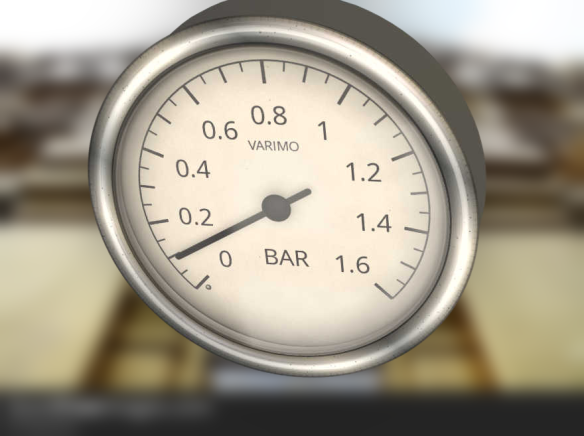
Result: 0.1 bar
